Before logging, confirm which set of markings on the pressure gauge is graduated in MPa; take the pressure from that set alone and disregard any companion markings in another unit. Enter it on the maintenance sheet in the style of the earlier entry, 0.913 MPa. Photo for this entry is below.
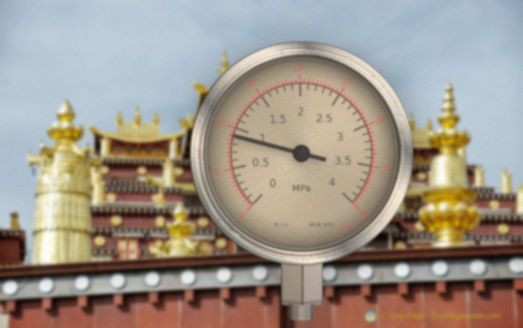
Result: 0.9 MPa
